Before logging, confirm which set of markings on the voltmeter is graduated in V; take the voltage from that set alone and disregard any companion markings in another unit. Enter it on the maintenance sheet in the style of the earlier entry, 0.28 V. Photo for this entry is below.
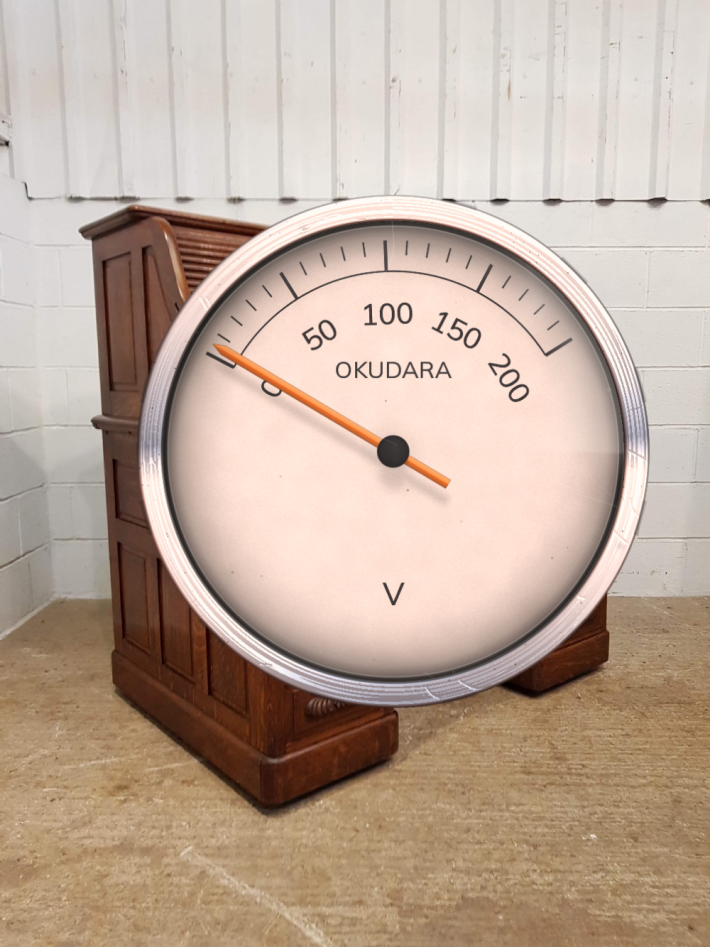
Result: 5 V
